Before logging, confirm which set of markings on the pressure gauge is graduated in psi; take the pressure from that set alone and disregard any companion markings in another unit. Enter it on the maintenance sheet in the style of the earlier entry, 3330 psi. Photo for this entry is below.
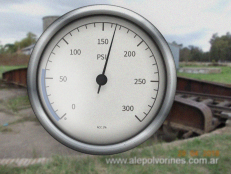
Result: 165 psi
